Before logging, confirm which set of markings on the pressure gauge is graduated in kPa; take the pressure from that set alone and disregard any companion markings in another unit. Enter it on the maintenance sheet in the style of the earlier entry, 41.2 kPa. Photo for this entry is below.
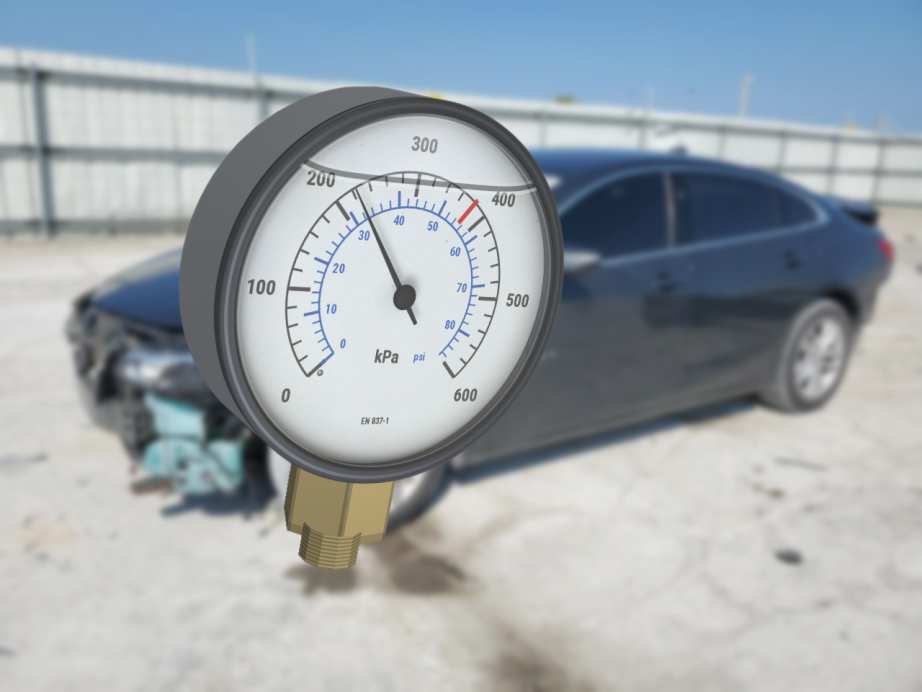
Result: 220 kPa
